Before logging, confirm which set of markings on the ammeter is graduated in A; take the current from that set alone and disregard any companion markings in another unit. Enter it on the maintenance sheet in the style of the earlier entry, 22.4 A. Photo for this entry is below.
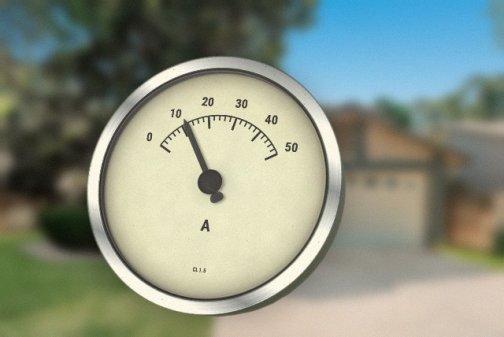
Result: 12 A
